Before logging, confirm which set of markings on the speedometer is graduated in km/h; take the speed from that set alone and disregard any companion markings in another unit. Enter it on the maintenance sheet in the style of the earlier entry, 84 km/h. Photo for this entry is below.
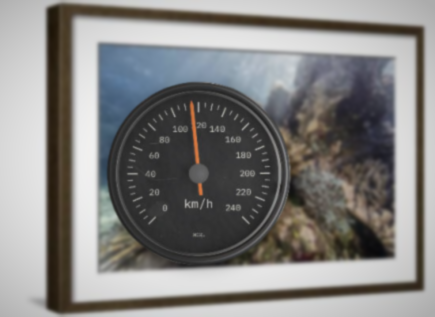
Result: 115 km/h
